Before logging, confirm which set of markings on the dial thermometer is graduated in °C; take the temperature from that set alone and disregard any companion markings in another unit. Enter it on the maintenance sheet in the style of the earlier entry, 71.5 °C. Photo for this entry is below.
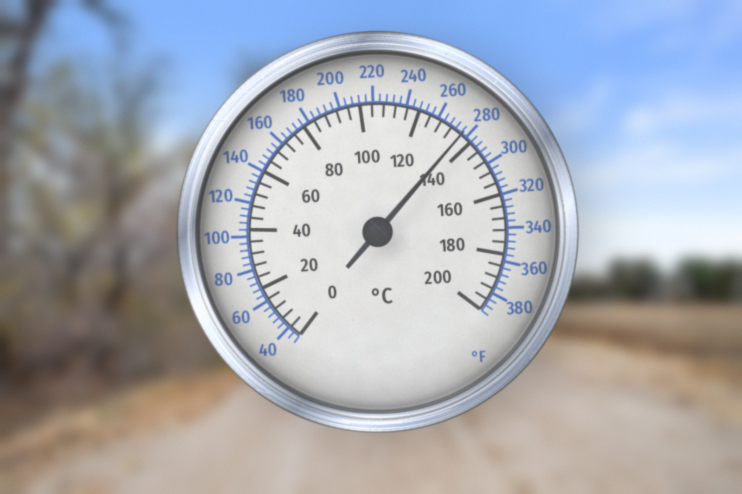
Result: 136 °C
